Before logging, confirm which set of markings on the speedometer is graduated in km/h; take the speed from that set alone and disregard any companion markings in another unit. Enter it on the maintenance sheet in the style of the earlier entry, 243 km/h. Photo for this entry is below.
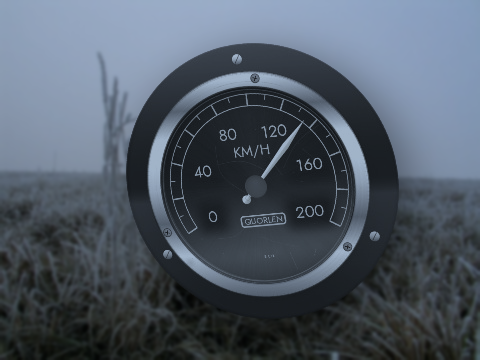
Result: 135 km/h
